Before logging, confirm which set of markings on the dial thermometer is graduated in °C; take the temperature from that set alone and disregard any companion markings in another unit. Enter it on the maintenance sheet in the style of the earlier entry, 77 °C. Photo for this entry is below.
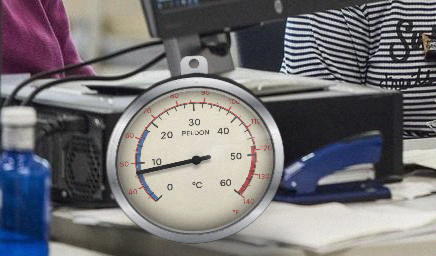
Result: 8 °C
